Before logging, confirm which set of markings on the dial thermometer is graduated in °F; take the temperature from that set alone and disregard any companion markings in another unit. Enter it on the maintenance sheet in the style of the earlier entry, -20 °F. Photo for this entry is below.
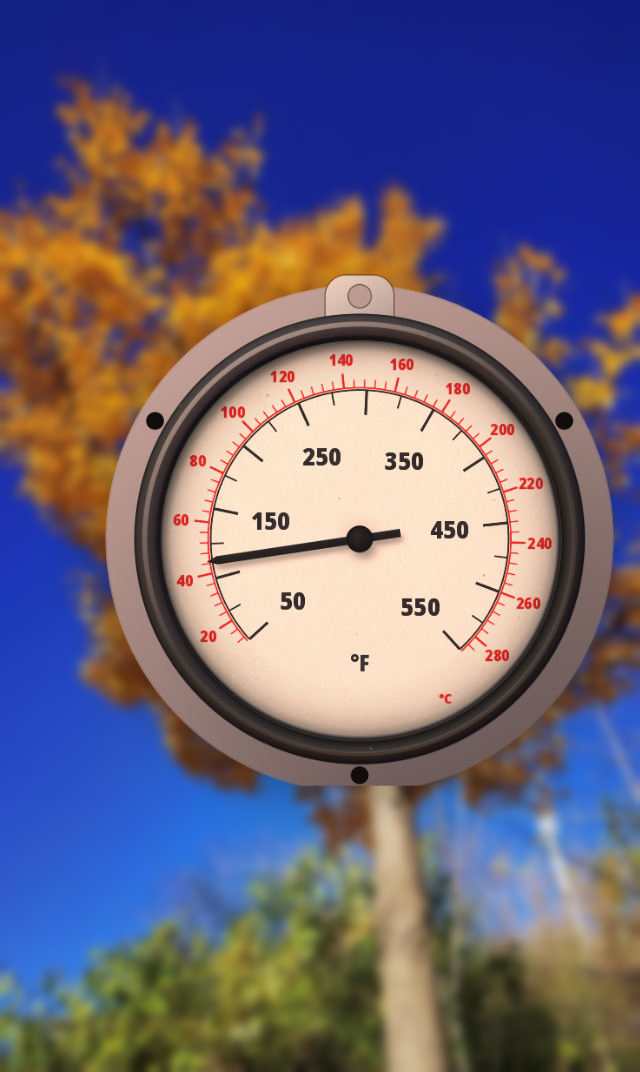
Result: 112.5 °F
